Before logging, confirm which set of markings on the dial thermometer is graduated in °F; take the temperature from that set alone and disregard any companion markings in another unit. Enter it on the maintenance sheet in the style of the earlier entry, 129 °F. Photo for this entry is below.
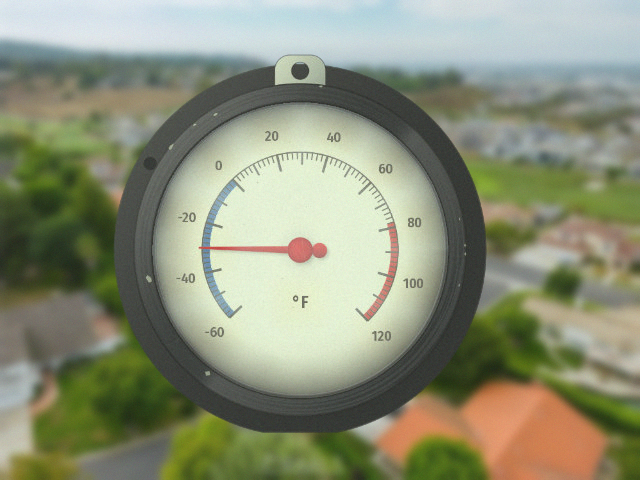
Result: -30 °F
